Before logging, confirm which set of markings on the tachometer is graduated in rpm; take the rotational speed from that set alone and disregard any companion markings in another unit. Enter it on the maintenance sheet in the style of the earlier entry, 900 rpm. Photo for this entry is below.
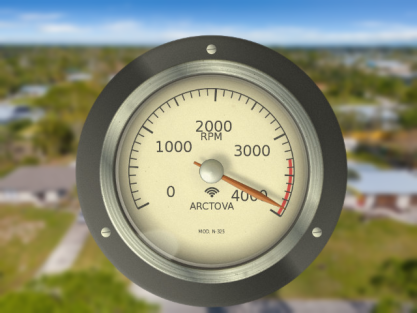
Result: 3900 rpm
